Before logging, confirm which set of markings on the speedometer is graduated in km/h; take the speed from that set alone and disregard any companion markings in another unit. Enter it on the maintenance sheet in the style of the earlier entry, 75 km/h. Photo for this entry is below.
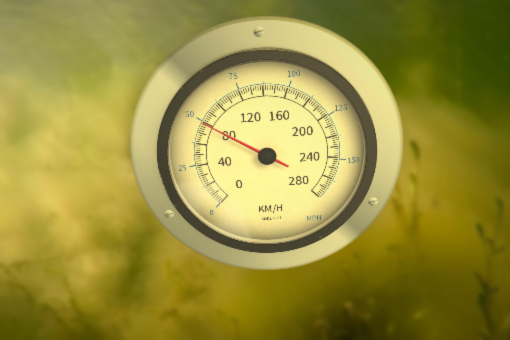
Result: 80 km/h
